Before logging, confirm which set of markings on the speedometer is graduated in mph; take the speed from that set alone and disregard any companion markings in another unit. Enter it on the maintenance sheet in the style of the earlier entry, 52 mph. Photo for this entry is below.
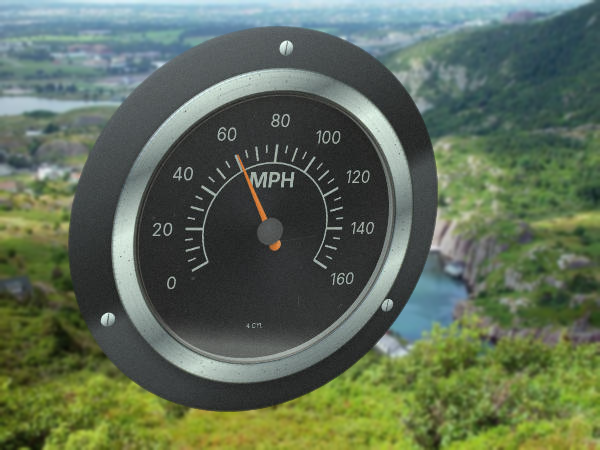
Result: 60 mph
